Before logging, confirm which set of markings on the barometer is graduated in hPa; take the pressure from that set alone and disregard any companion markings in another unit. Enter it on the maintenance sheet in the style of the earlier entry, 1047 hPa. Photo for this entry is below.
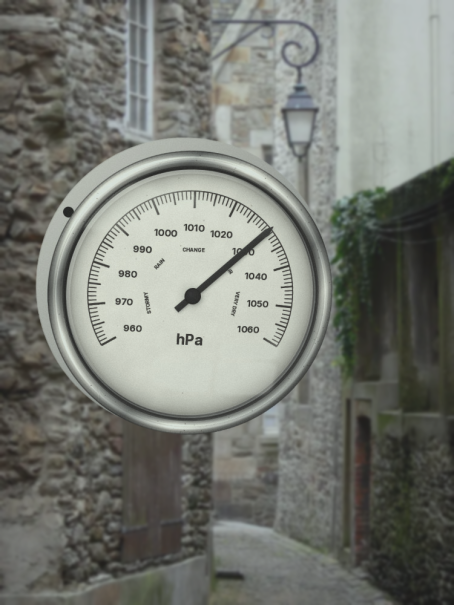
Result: 1030 hPa
